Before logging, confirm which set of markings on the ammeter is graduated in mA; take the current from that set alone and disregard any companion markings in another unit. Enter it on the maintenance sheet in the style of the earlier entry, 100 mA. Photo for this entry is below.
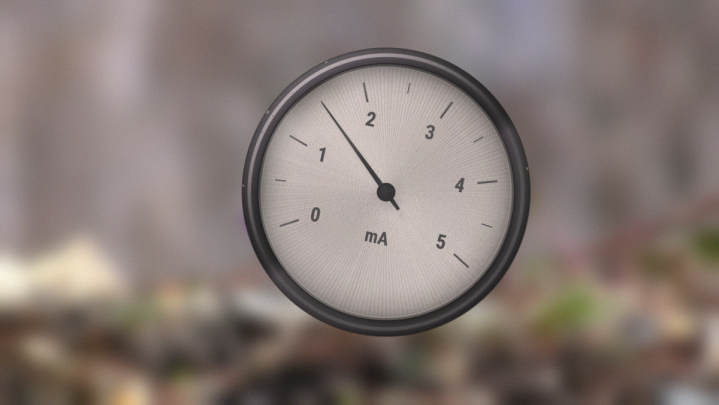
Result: 1.5 mA
